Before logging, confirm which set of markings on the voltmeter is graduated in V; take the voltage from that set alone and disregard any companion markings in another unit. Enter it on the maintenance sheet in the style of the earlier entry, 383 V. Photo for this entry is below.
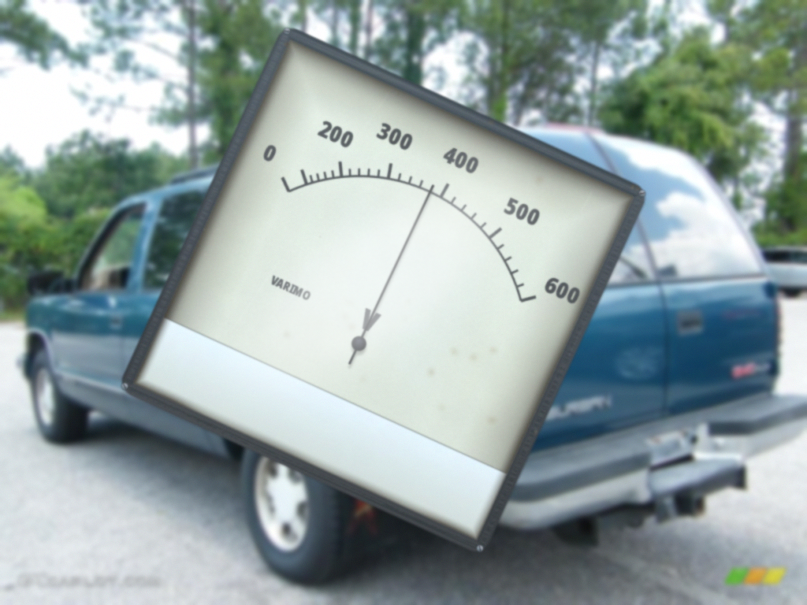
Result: 380 V
